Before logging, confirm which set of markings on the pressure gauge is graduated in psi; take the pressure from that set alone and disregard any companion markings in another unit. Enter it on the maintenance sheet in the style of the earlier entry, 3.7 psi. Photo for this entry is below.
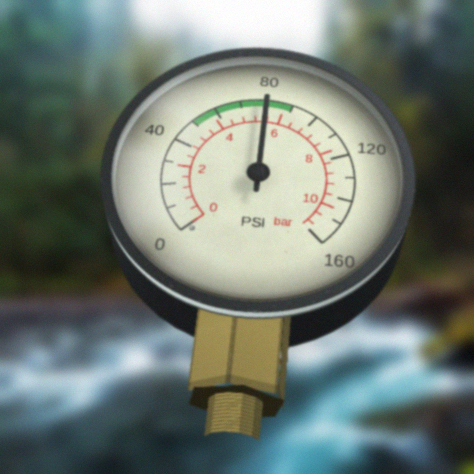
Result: 80 psi
